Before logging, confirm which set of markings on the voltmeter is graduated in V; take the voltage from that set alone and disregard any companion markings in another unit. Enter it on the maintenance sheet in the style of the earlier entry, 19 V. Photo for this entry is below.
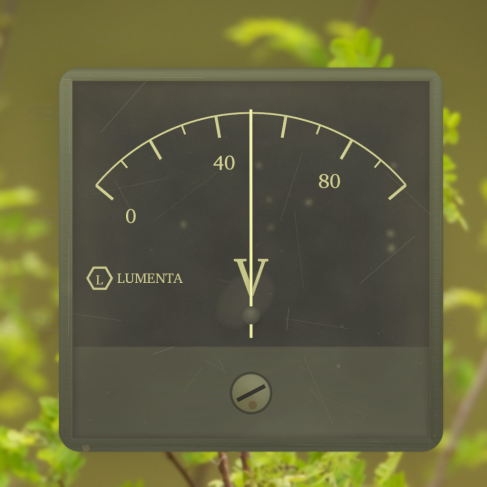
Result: 50 V
